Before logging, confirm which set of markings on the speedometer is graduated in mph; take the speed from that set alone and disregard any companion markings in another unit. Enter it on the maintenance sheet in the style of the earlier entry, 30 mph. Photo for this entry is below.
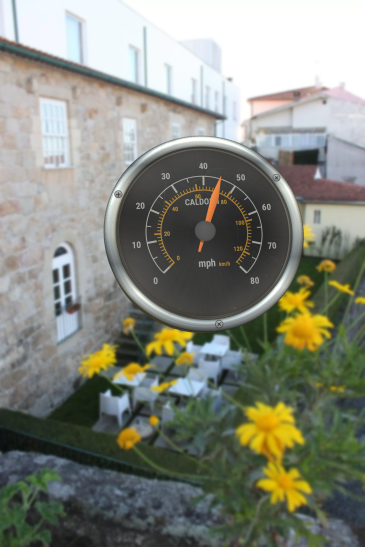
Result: 45 mph
